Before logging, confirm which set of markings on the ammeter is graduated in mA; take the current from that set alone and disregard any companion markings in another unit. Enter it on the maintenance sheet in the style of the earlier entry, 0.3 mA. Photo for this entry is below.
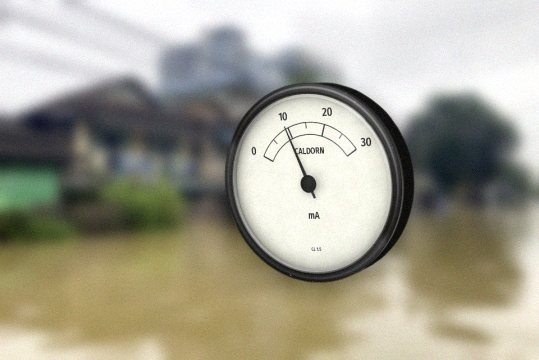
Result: 10 mA
